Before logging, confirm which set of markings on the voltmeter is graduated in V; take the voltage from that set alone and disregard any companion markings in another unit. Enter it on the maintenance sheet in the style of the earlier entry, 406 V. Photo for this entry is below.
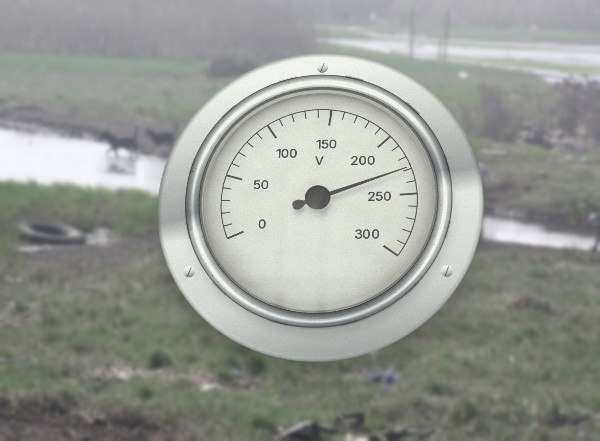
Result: 230 V
